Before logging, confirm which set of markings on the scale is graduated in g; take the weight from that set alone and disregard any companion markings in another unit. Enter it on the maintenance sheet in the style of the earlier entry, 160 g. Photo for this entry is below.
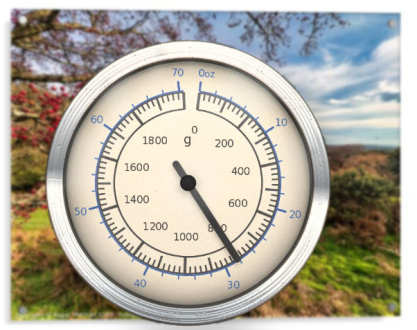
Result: 800 g
